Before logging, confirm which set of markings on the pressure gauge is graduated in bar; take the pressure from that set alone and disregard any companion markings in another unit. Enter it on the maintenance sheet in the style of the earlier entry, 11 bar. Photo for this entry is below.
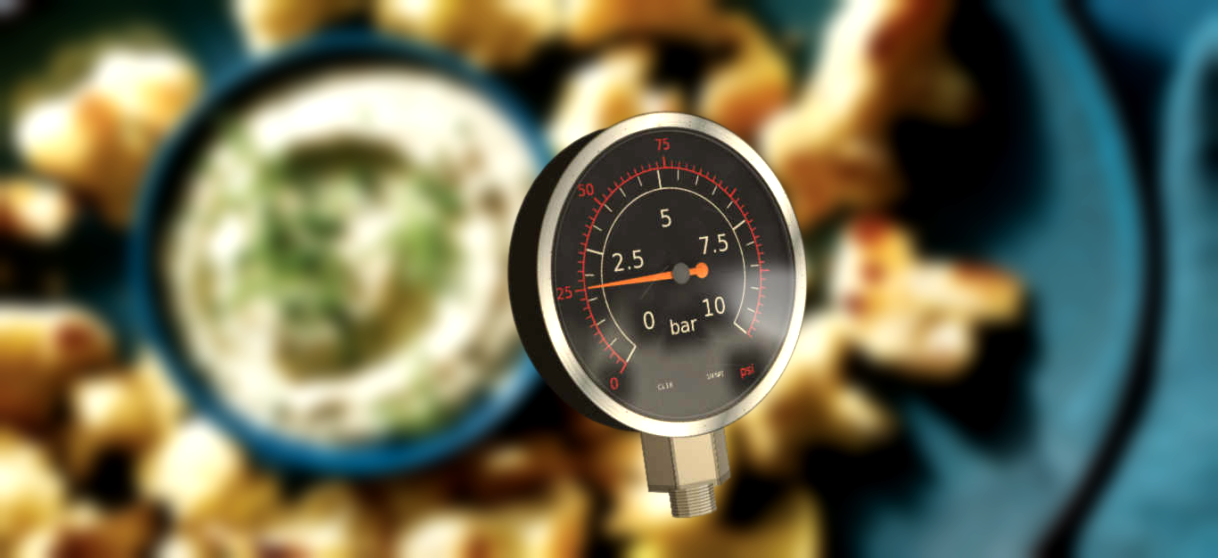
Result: 1.75 bar
